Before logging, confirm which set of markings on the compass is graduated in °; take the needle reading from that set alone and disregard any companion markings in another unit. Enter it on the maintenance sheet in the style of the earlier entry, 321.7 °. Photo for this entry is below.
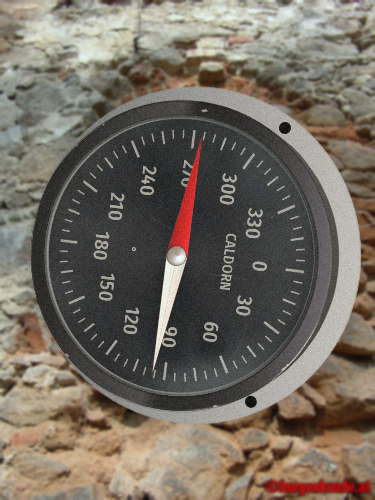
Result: 275 °
